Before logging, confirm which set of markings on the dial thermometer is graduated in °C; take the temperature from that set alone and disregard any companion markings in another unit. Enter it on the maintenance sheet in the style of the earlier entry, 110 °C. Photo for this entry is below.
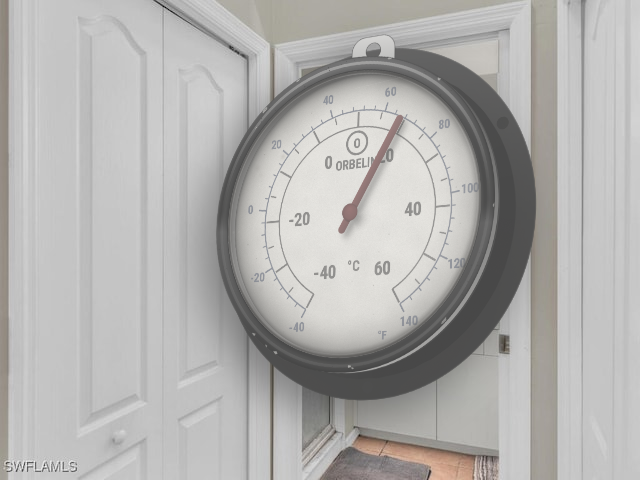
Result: 20 °C
